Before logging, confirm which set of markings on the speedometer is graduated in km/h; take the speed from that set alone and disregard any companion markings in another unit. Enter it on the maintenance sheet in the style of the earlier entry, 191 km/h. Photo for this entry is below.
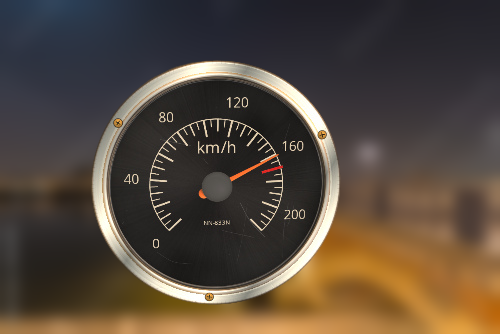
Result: 160 km/h
